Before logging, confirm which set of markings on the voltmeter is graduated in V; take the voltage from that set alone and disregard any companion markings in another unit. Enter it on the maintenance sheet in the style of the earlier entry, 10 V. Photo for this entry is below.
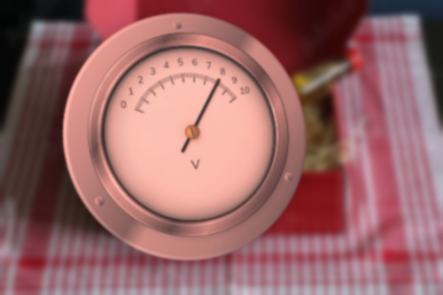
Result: 8 V
